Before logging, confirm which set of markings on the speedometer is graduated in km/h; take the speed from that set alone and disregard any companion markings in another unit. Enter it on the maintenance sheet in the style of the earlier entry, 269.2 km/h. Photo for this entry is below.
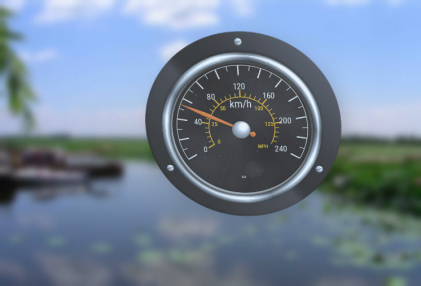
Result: 55 km/h
